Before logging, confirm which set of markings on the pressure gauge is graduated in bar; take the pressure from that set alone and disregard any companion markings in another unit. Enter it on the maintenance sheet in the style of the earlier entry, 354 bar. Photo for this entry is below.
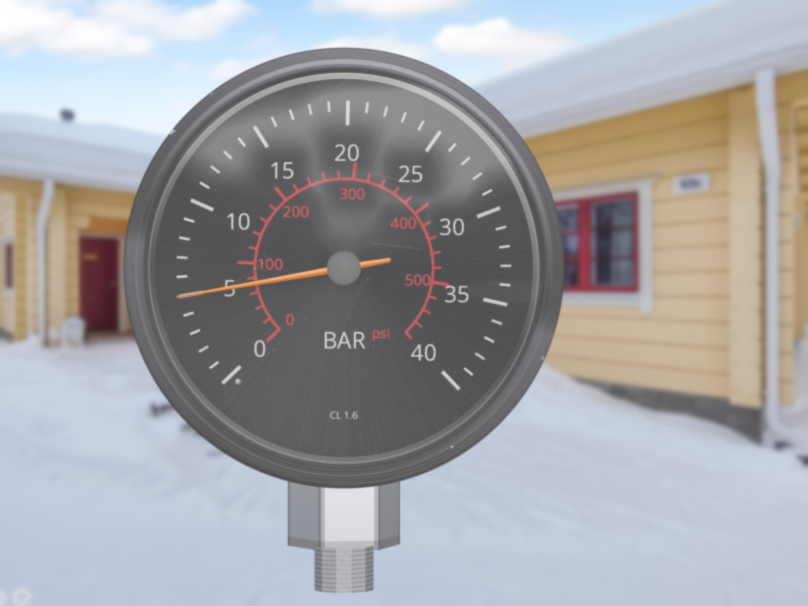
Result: 5 bar
